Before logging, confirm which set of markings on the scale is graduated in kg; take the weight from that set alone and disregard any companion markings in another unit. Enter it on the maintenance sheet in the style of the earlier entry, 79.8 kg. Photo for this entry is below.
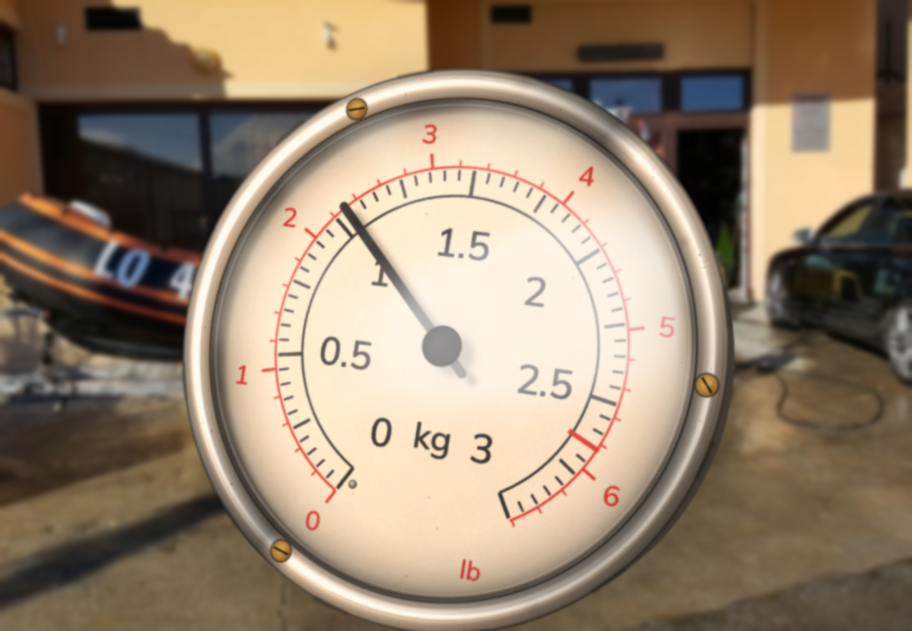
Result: 1.05 kg
